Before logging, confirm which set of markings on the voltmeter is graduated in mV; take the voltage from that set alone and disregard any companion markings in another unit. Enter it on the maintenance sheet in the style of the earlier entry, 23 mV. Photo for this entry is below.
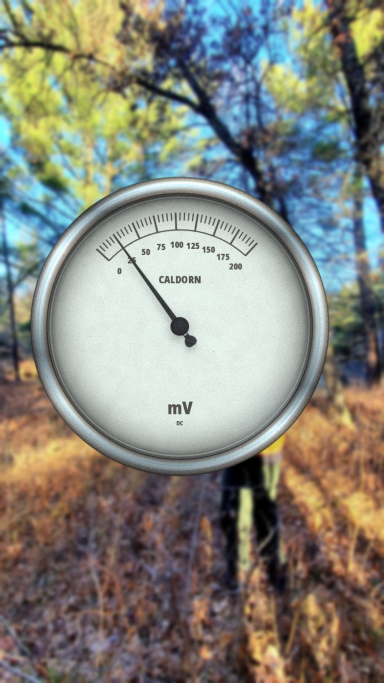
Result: 25 mV
